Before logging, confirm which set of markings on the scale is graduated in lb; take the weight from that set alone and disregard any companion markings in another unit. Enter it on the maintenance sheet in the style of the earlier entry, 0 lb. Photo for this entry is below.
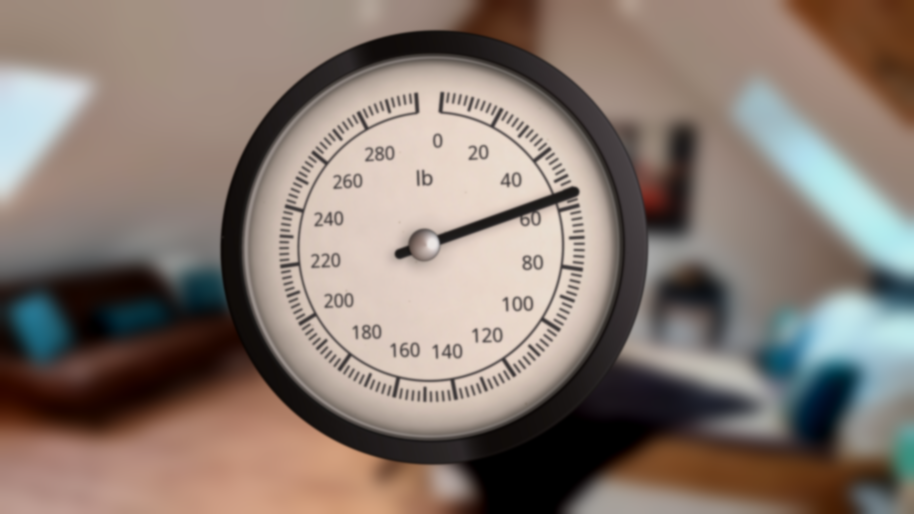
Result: 56 lb
